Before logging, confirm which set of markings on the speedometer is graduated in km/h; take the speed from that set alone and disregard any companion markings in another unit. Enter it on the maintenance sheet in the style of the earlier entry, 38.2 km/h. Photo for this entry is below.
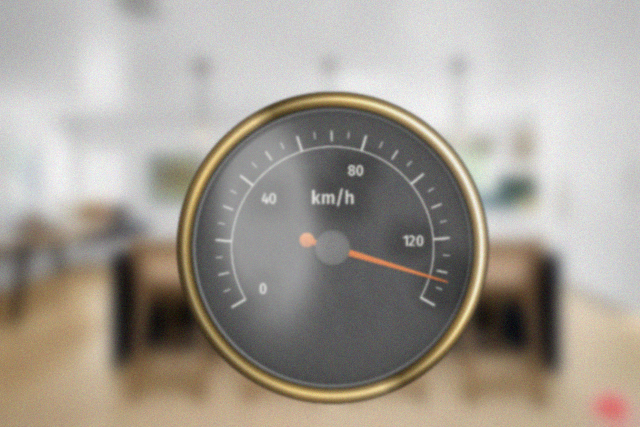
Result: 132.5 km/h
